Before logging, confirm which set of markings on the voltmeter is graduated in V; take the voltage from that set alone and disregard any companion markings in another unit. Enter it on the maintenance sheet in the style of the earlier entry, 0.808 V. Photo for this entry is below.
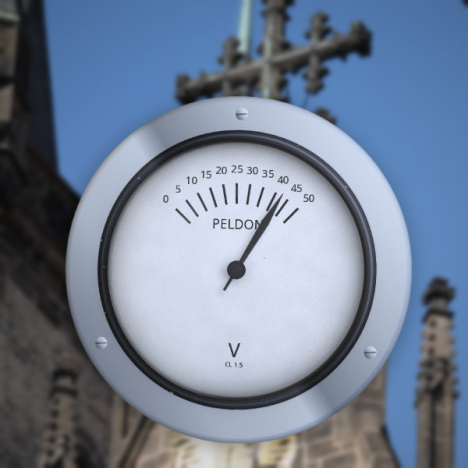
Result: 42.5 V
